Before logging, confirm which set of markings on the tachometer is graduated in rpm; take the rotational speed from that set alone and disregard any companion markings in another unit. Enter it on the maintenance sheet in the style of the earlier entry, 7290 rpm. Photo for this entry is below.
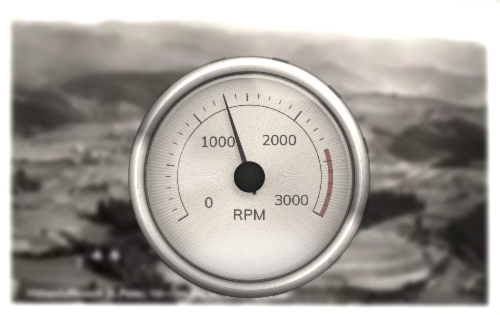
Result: 1300 rpm
